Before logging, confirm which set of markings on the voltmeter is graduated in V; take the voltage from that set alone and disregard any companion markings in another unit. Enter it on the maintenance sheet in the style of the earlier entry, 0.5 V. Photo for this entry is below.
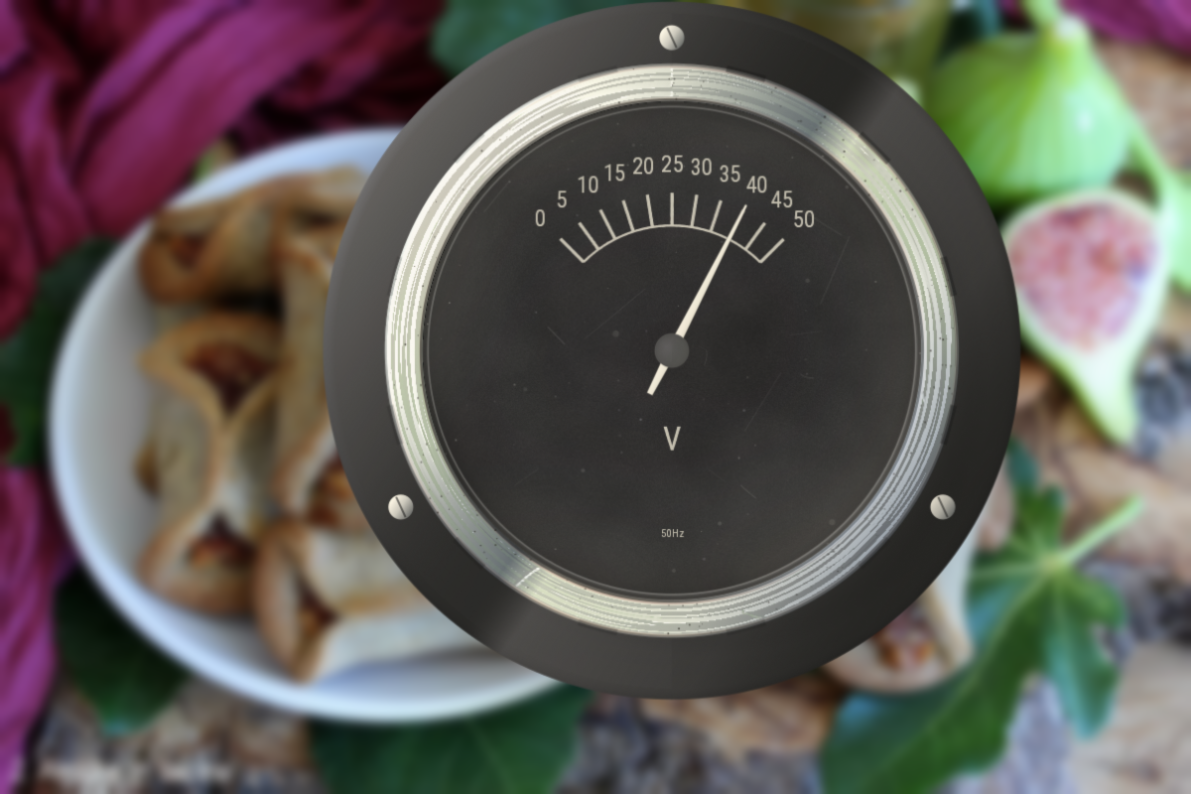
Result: 40 V
